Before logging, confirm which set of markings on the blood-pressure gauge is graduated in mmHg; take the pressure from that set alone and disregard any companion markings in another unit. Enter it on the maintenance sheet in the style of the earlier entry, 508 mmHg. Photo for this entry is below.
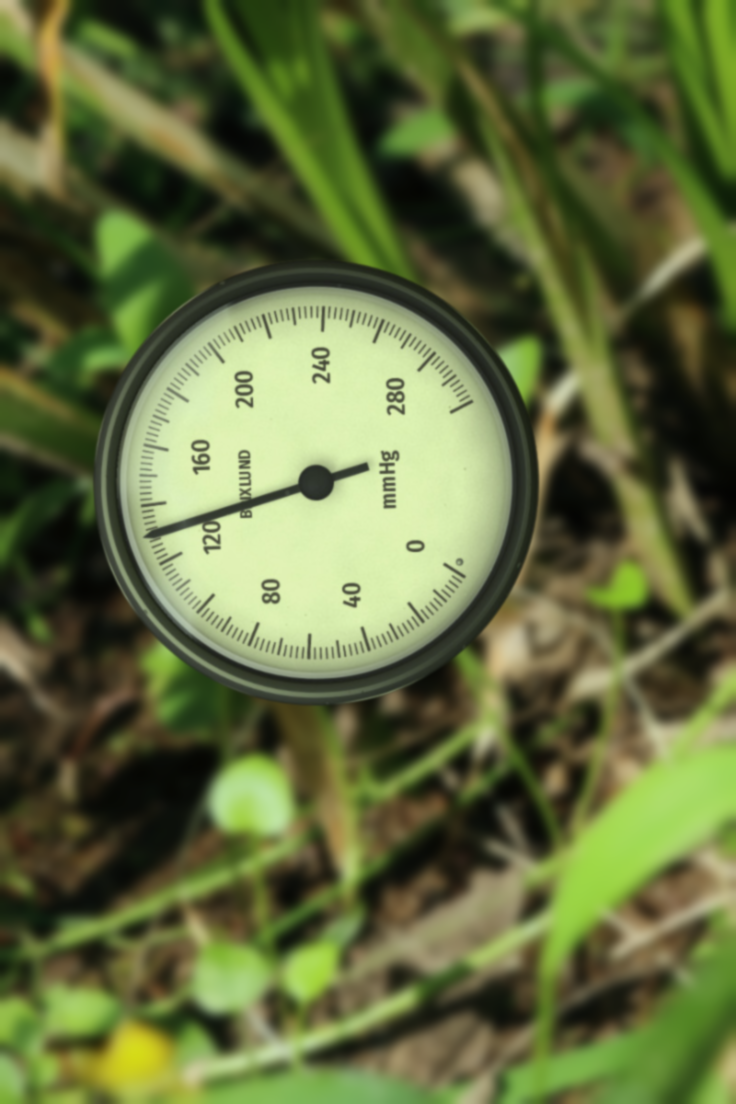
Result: 130 mmHg
